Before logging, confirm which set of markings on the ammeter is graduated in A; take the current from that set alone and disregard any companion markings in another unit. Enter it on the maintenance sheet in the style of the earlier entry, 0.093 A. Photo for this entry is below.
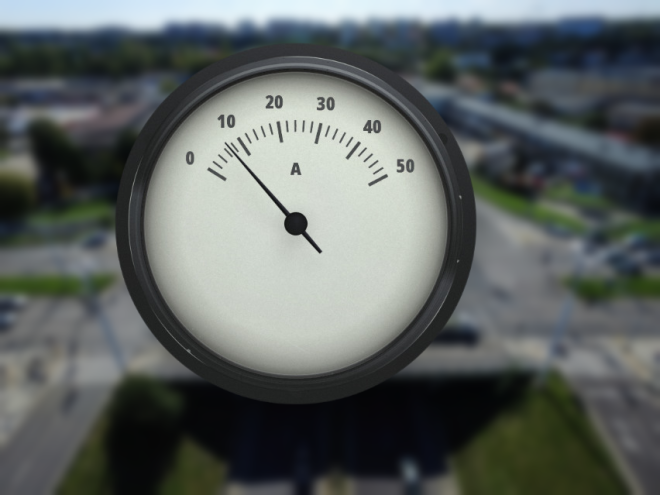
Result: 7 A
